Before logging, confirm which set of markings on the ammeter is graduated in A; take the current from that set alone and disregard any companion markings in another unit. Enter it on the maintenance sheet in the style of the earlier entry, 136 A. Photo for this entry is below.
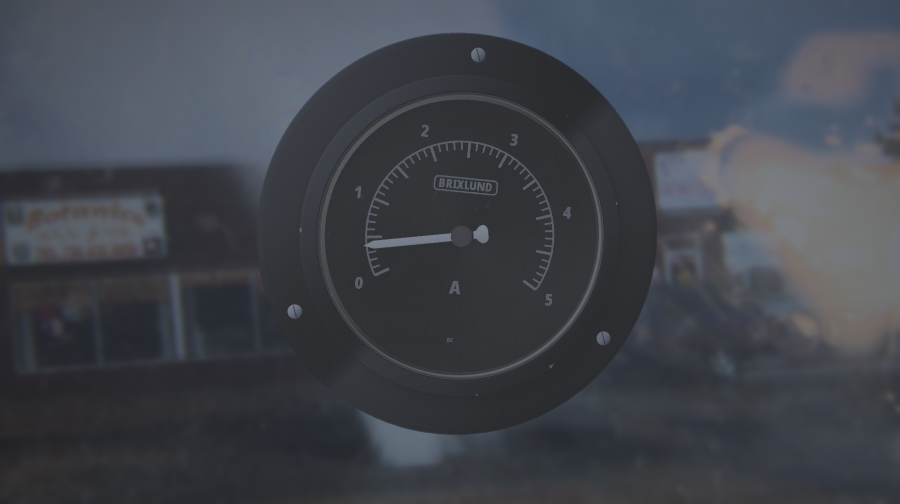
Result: 0.4 A
